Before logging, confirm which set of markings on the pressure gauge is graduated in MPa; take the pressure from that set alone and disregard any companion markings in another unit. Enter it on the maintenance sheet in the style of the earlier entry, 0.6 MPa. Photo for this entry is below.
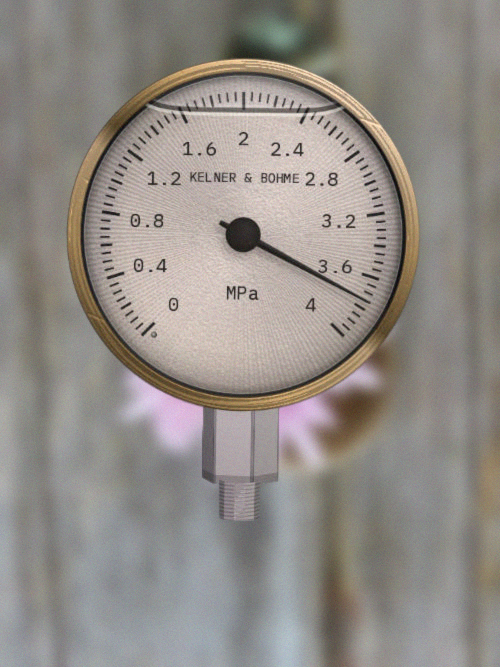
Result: 3.75 MPa
